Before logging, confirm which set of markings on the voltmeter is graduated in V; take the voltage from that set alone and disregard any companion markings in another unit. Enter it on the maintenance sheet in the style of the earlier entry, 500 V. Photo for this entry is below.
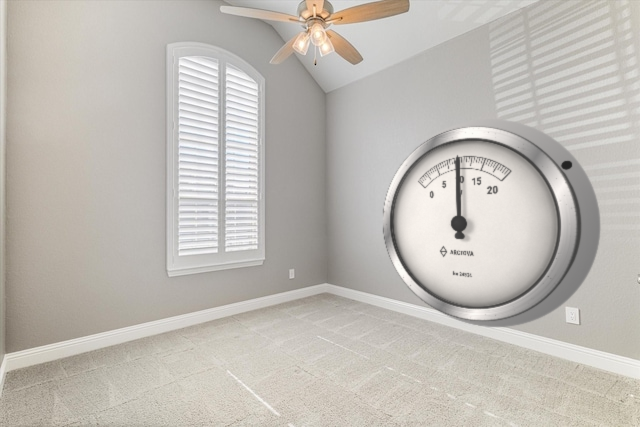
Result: 10 V
